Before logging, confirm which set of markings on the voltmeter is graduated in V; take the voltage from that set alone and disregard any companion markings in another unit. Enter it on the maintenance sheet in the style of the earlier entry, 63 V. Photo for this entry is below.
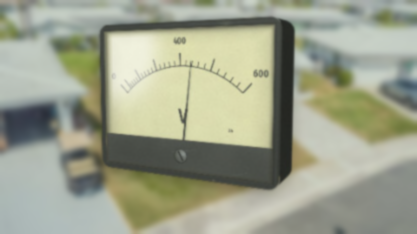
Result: 440 V
